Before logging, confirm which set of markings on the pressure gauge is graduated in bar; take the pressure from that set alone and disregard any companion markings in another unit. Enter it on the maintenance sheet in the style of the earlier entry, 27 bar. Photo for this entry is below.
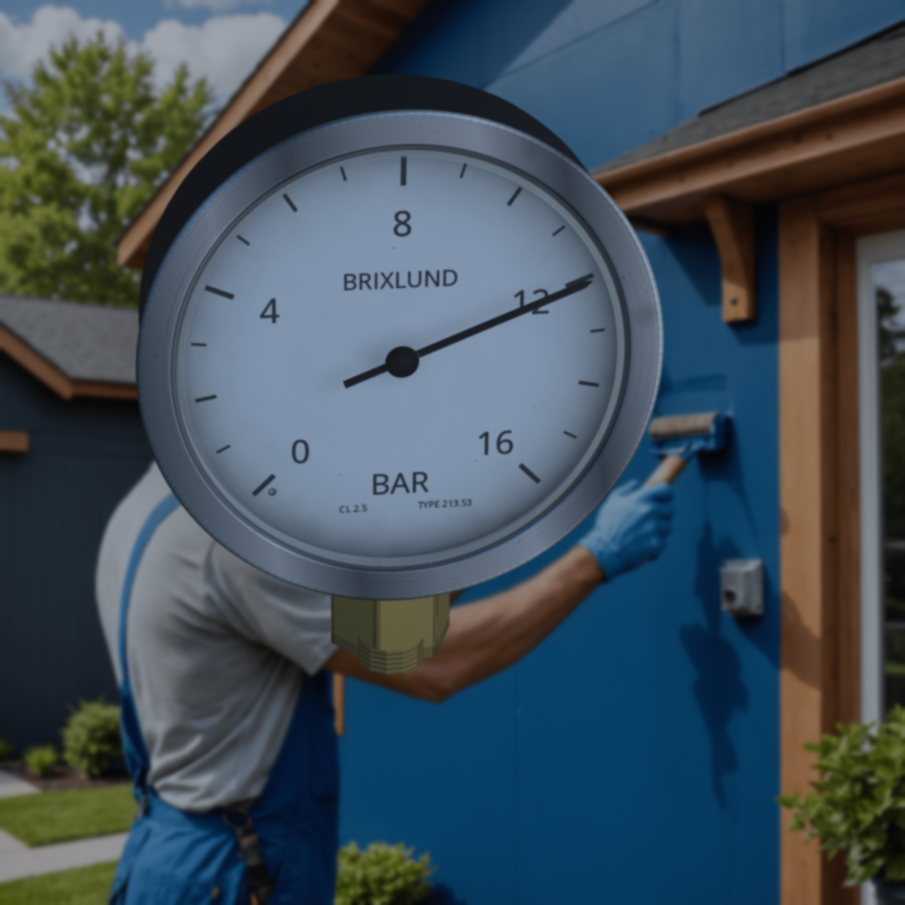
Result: 12 bar
